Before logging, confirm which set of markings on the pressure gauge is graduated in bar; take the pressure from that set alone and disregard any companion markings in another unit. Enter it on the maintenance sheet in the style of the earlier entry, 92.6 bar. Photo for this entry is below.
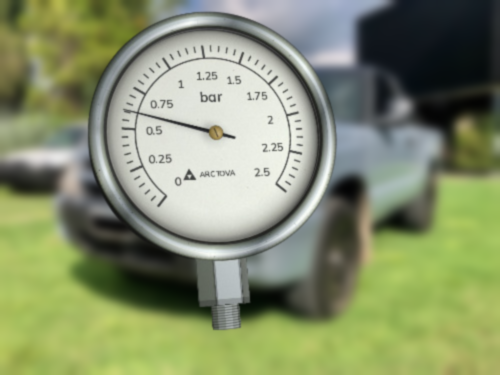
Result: 0.6 bar
